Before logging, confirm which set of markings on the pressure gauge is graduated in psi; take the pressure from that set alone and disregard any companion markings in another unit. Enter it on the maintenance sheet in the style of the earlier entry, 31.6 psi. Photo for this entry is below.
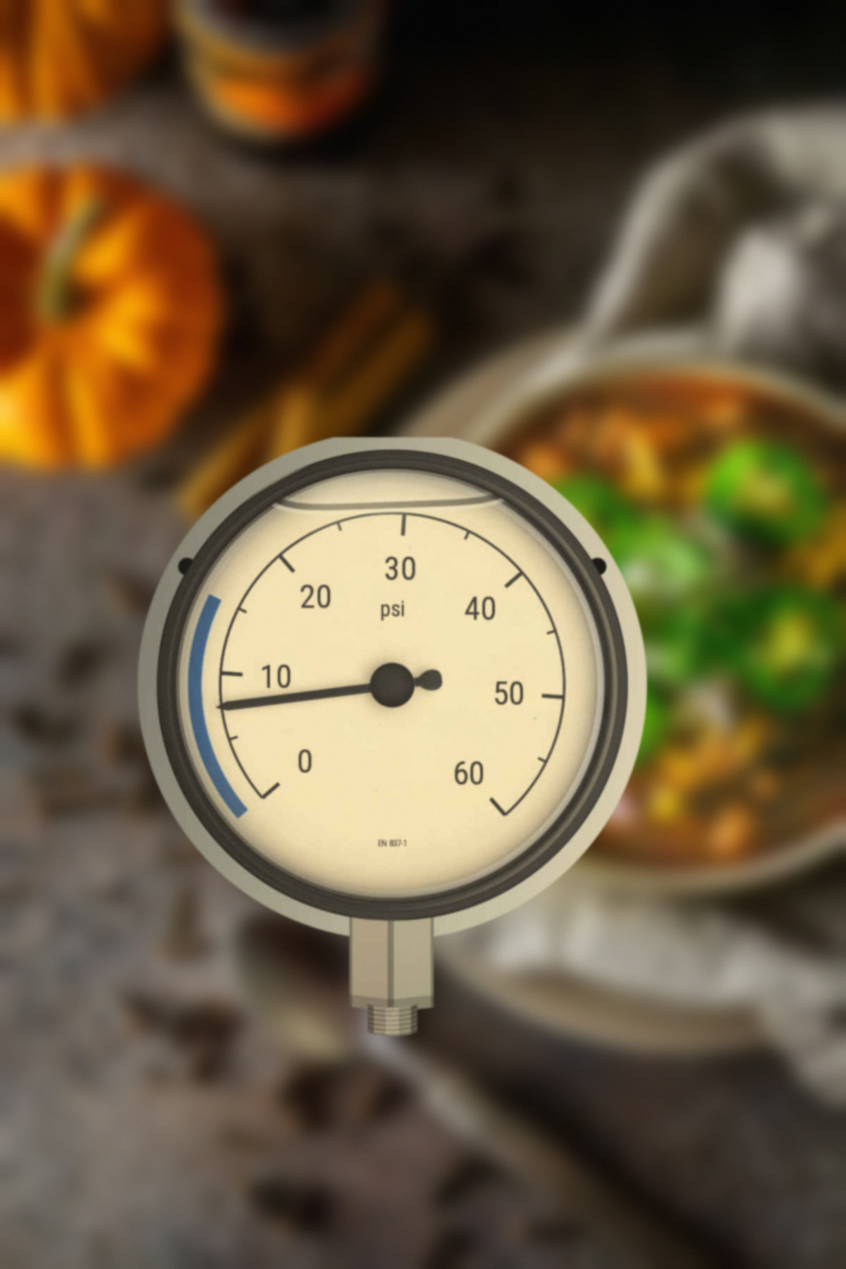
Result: 7.5 psi
